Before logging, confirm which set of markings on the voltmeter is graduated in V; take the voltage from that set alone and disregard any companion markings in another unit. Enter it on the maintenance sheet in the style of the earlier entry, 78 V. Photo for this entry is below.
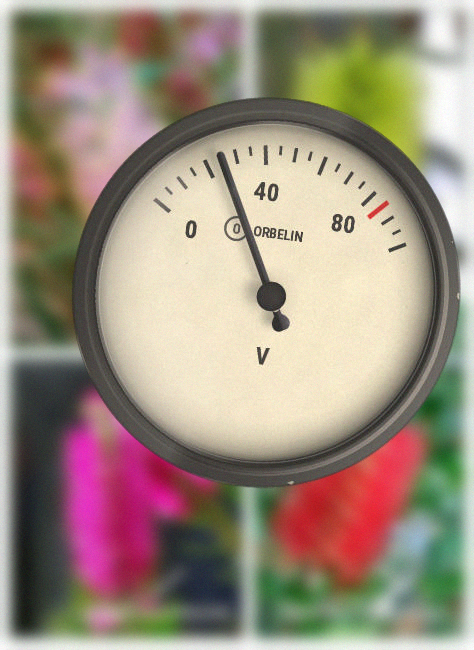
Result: 25 V
